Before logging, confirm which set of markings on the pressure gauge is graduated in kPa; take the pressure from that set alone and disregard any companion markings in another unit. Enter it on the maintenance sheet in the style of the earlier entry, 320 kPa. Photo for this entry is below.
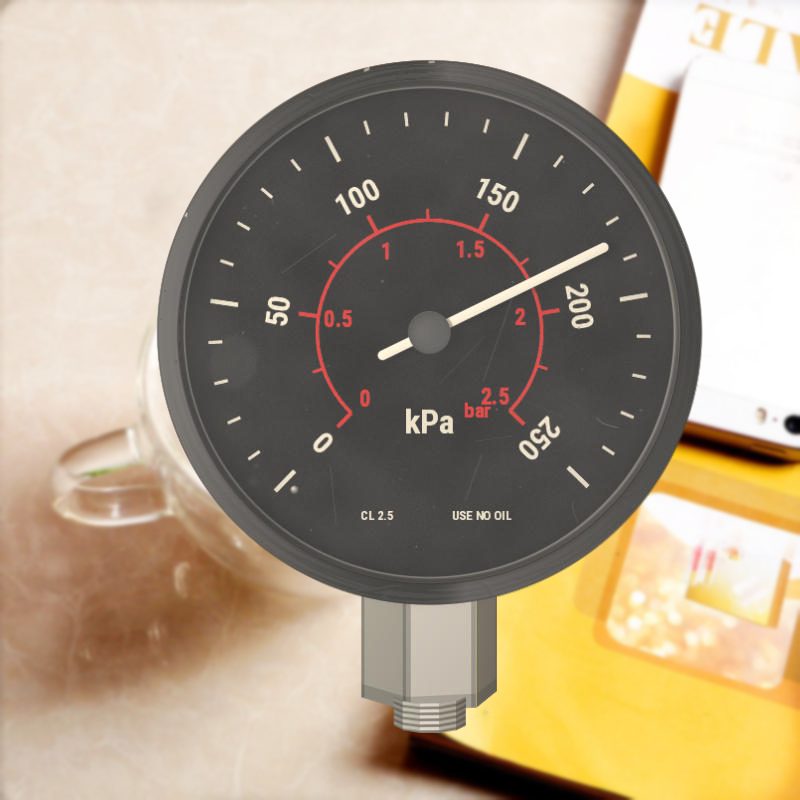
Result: 185 kPa
